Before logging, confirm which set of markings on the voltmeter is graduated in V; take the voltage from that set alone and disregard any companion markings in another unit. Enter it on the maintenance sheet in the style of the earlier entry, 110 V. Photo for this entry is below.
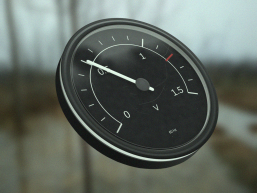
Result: 0.5 V
